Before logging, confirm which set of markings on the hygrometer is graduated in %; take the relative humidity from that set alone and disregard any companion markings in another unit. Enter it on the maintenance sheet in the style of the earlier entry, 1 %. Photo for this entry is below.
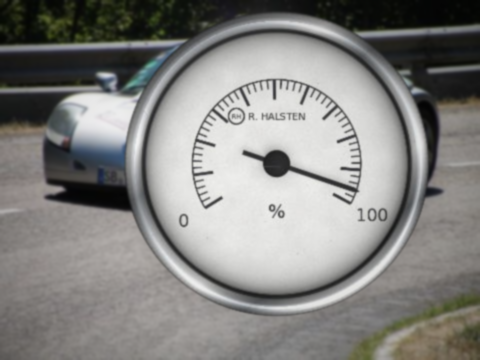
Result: 96 %
